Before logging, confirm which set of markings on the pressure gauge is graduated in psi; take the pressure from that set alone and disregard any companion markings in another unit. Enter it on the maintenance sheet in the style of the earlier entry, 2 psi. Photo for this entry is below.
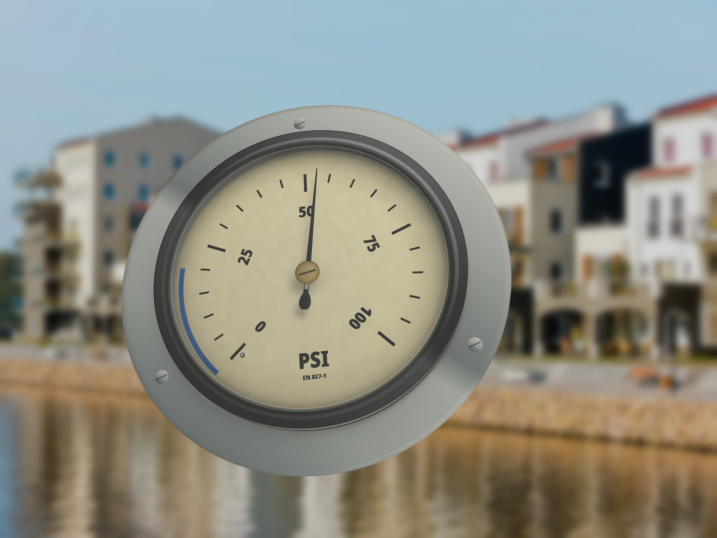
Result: 52.5 psi
